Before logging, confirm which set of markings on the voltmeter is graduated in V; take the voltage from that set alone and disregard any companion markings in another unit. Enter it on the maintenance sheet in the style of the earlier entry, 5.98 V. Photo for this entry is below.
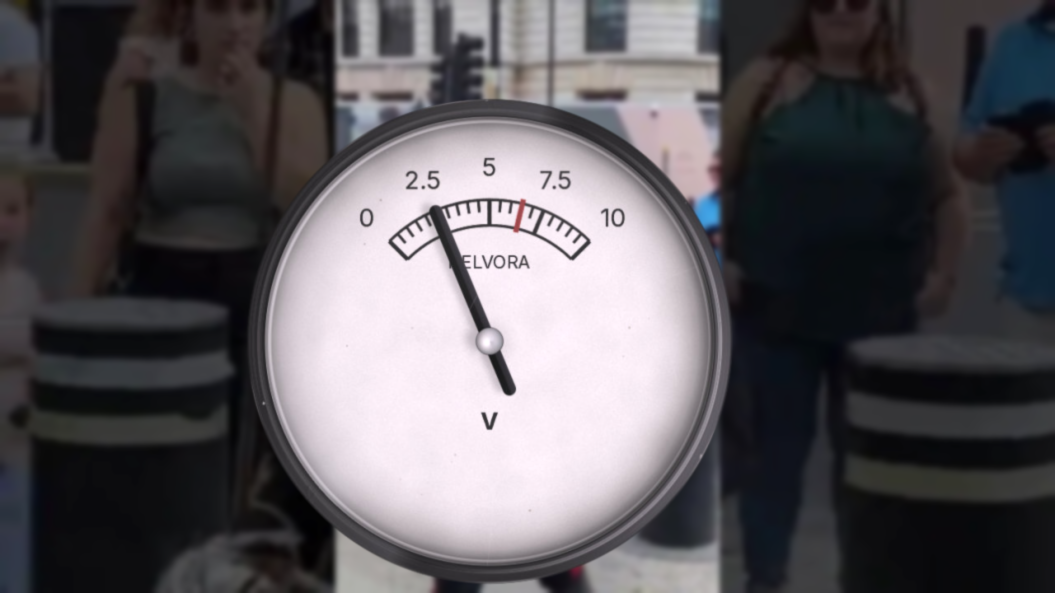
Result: 2.5 V
